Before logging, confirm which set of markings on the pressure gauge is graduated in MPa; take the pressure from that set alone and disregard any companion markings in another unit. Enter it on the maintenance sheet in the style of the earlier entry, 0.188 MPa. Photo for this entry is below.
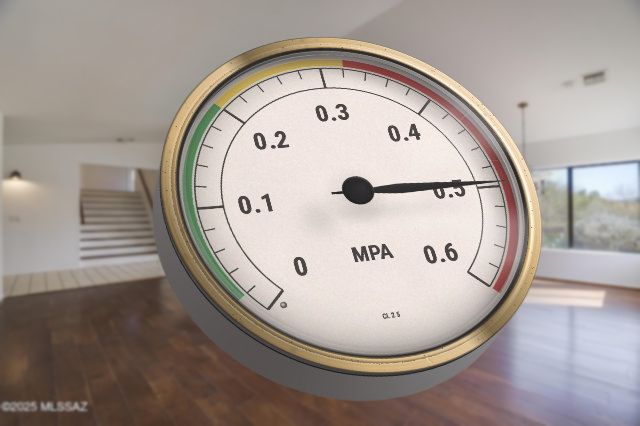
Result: 0.5 MPa
